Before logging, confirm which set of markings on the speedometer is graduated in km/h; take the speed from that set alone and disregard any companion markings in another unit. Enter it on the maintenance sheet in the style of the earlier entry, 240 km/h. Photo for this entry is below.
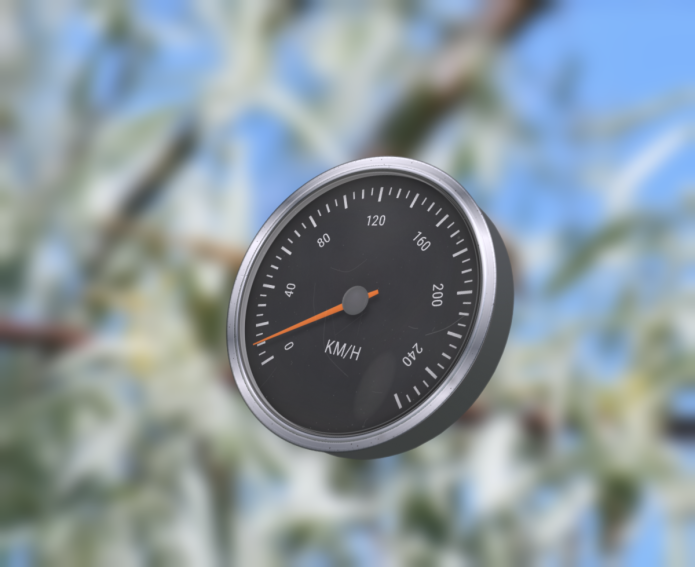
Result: 10 km/h
